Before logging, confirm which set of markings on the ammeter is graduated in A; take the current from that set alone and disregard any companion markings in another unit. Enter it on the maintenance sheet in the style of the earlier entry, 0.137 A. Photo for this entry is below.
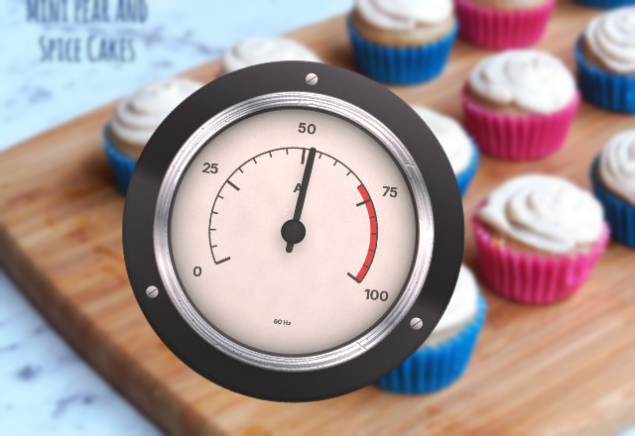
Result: 52.5 A
